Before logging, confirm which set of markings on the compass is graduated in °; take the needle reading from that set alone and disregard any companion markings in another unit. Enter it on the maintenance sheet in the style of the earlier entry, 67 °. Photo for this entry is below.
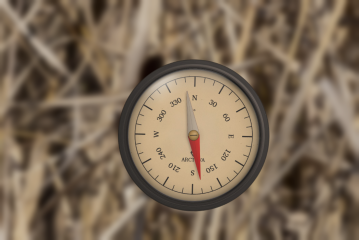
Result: 170 °
